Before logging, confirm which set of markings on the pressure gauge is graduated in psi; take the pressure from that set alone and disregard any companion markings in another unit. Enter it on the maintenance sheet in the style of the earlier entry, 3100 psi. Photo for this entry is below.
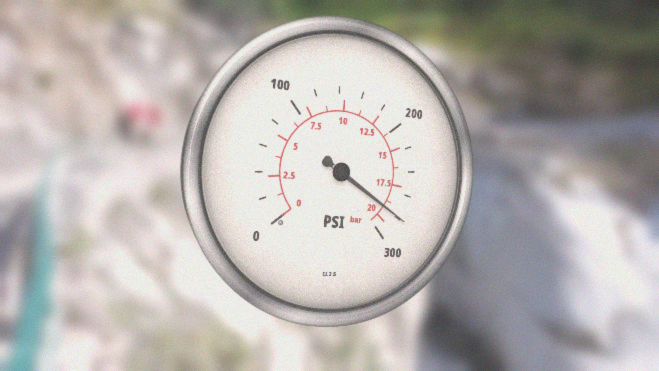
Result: 280 psi
